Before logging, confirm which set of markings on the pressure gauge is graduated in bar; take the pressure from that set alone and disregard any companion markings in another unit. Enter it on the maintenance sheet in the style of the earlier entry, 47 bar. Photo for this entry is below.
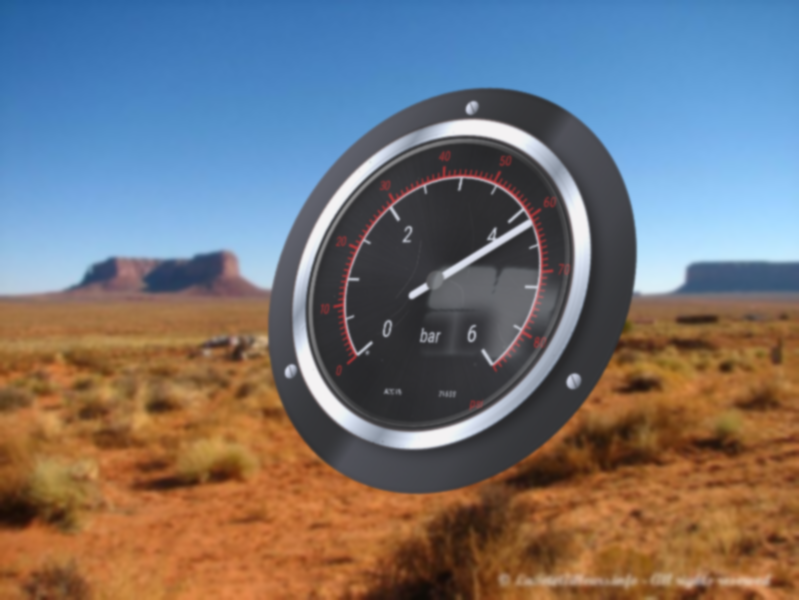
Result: 4.25 bar
